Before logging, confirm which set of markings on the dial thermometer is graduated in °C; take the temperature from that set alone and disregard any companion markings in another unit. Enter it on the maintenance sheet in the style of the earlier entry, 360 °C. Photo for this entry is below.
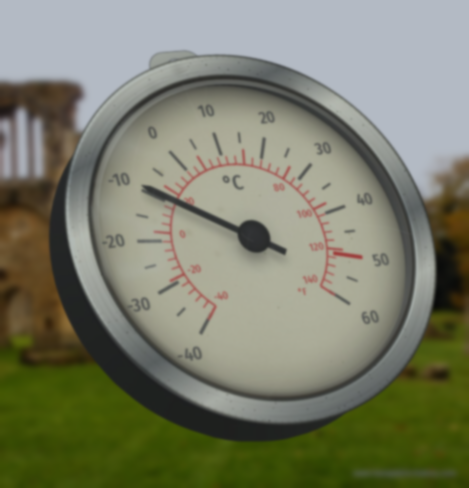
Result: -10 °C
